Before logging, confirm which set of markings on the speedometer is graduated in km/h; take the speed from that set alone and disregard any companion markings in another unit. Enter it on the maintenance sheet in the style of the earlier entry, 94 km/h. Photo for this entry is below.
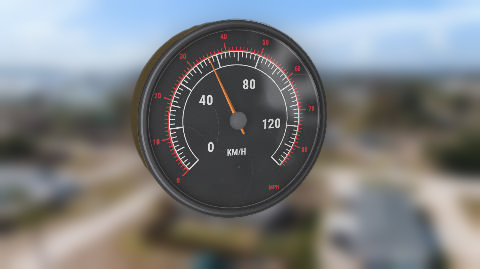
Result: 56 km/h
